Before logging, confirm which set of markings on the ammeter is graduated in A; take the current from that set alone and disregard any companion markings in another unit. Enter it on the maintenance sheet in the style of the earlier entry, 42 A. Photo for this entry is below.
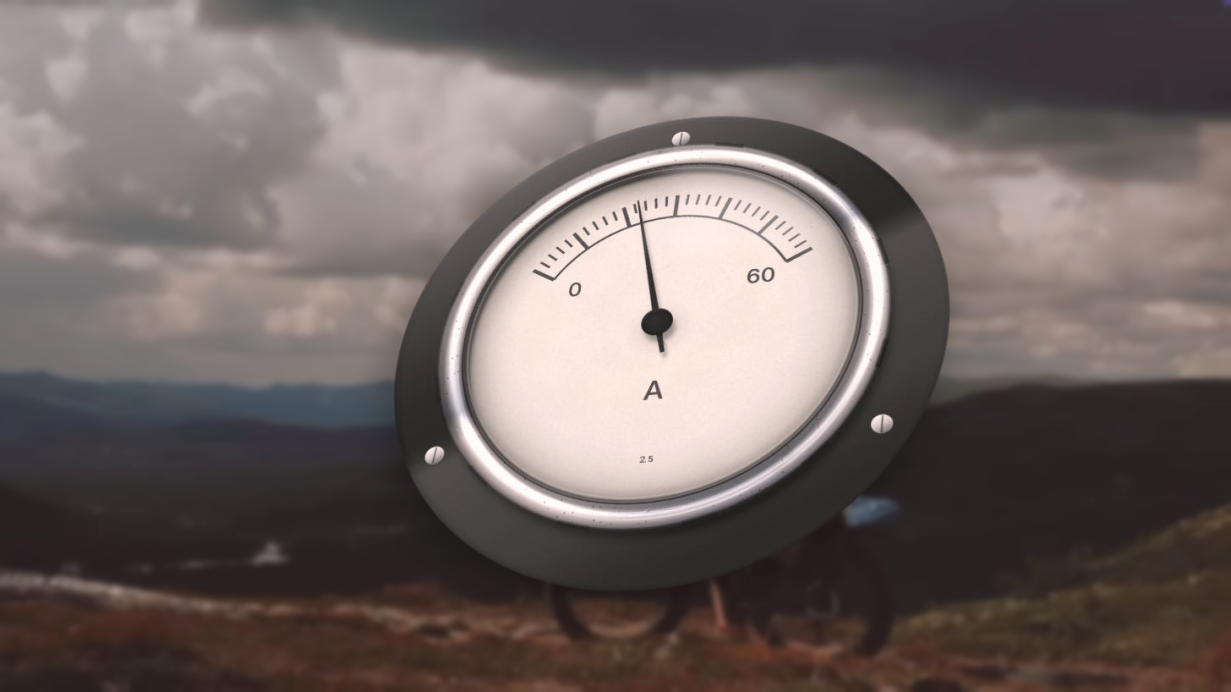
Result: 23 A
